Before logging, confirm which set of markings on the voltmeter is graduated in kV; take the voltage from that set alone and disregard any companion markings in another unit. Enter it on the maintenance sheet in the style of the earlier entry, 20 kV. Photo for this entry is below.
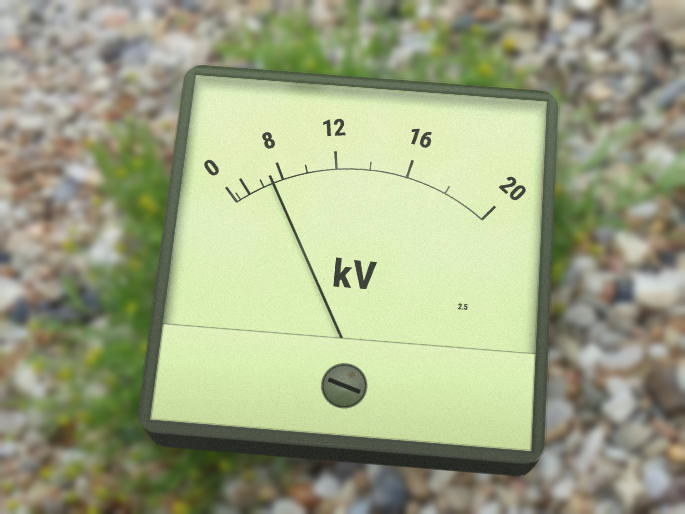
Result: 7 kV
